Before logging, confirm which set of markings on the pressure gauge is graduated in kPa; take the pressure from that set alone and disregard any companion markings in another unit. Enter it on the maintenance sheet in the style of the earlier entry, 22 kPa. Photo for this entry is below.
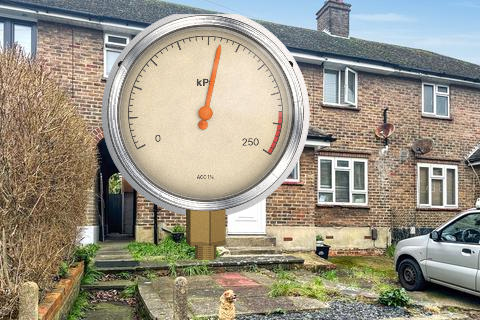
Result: 135 kPa
